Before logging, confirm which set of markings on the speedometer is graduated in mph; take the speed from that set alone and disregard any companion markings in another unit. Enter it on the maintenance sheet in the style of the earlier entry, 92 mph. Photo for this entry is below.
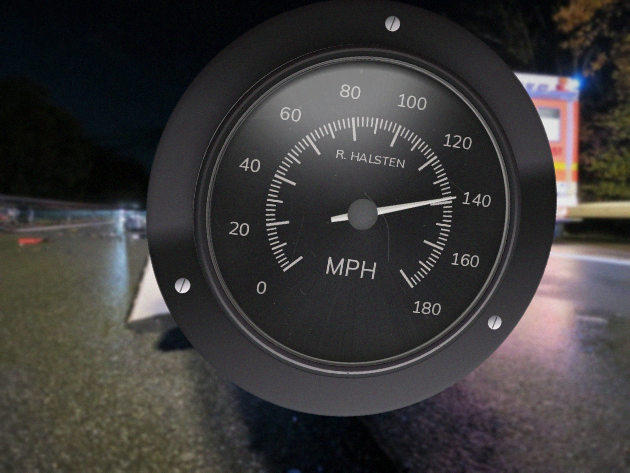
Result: 138 mph
